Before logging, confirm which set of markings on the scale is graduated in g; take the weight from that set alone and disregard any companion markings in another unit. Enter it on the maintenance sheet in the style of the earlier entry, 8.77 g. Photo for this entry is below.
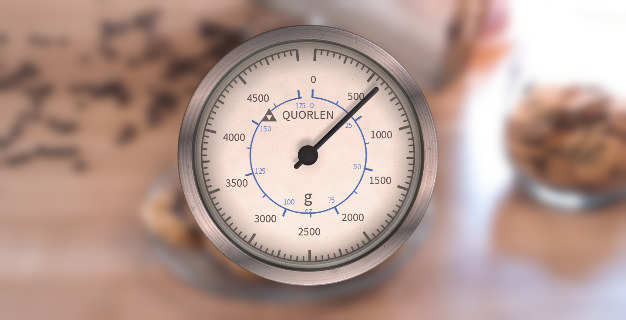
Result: 600 g
